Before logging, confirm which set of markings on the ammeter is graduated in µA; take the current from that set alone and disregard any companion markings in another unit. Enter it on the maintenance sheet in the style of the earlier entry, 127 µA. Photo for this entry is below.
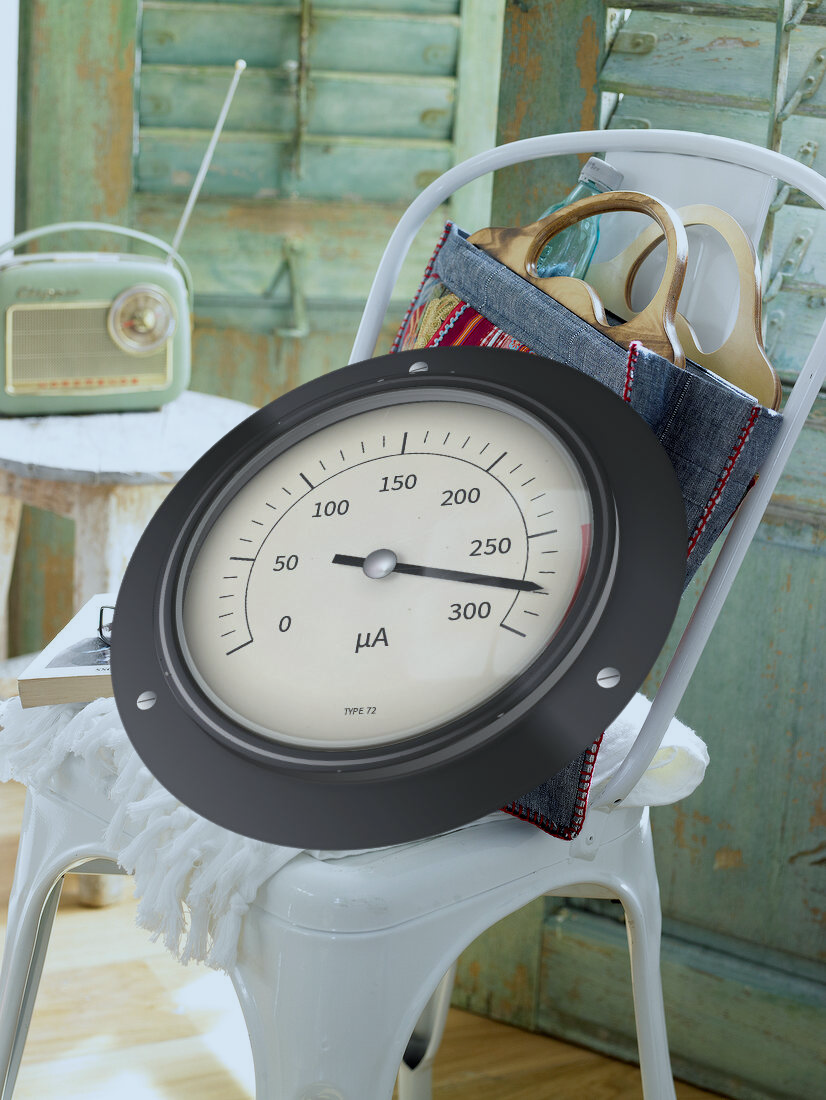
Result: 280 µA
